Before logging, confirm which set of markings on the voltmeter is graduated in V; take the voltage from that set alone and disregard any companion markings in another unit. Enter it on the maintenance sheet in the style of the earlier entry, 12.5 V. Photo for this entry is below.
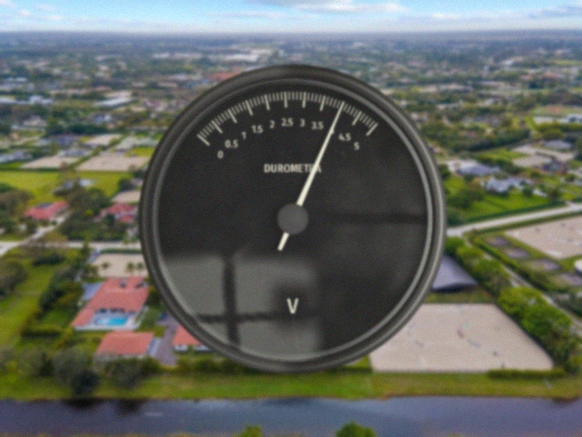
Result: 4 V
